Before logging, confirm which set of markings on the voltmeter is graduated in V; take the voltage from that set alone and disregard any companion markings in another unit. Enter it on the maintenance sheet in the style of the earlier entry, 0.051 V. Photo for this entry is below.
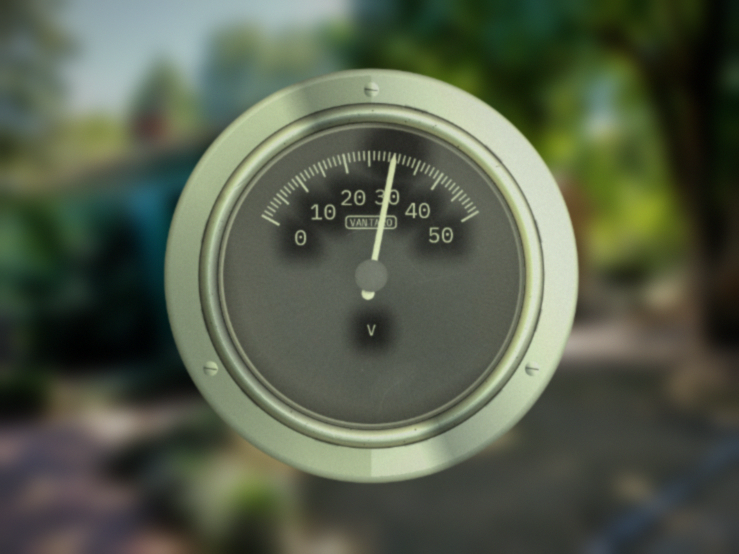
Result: 30 V
